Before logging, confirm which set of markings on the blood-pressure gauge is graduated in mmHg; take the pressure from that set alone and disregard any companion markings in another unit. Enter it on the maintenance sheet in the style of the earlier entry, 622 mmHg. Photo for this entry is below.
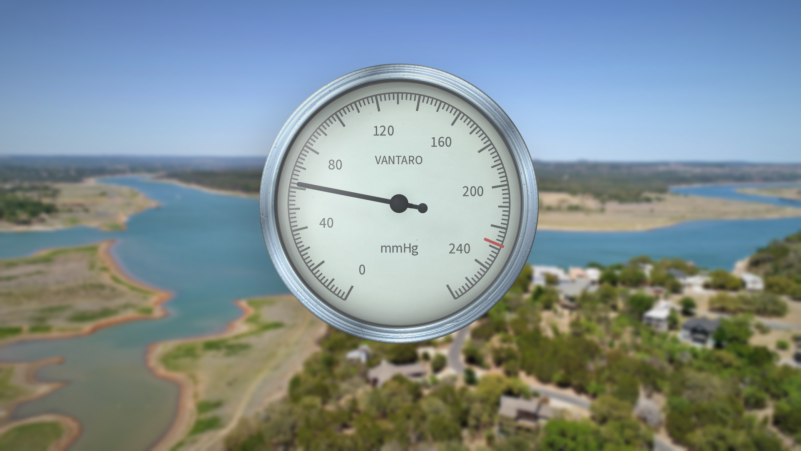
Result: 62 mmHg
